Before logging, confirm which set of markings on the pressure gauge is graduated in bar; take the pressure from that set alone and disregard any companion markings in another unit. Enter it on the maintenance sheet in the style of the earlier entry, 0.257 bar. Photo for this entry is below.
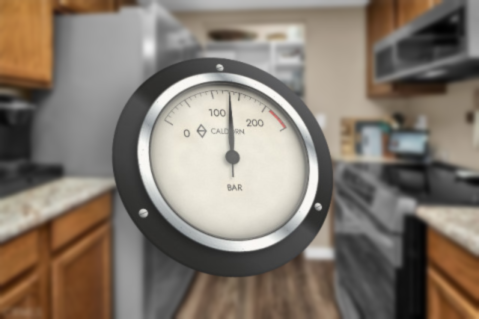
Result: 130 bar
